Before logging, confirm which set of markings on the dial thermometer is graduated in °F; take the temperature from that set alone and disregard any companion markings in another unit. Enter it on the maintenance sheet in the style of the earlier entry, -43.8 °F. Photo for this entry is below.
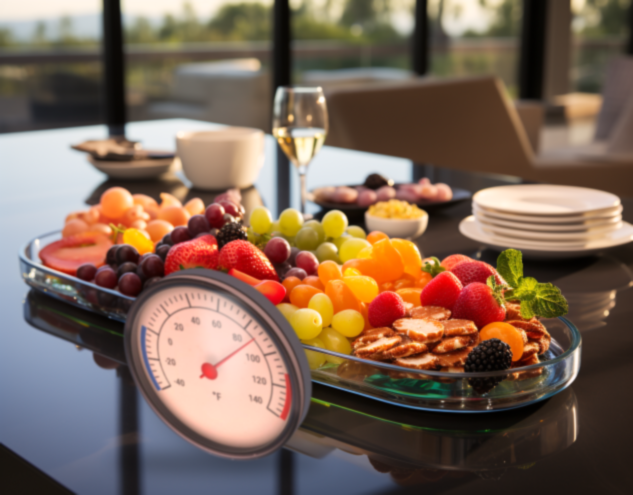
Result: 88 °F
